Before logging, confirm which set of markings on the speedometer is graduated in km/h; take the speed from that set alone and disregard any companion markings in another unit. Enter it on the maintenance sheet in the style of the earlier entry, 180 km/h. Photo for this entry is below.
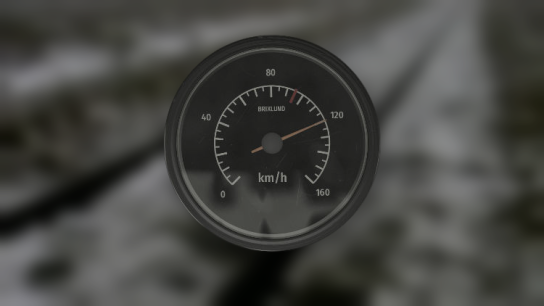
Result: 120 km/h
